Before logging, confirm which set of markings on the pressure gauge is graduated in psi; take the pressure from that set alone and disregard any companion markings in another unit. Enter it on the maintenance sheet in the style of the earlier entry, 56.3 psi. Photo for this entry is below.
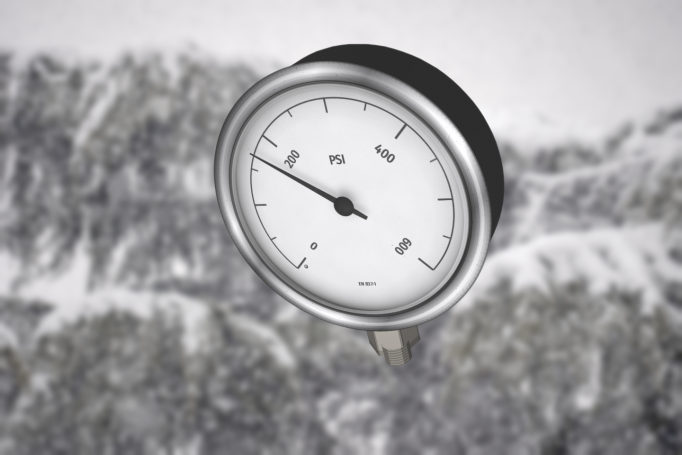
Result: 175 psi
